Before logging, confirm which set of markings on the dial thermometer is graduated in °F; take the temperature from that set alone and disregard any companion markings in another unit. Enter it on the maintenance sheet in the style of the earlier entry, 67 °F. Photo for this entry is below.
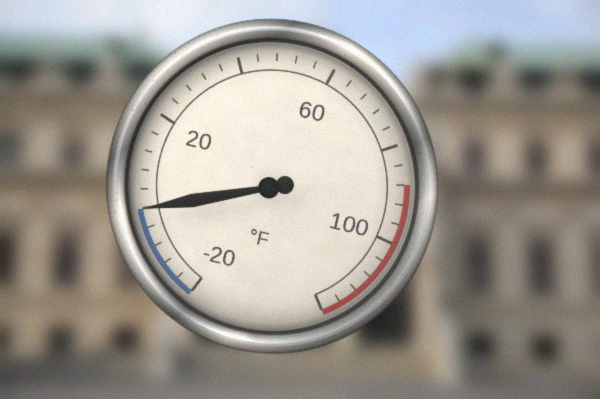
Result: 0 °F
